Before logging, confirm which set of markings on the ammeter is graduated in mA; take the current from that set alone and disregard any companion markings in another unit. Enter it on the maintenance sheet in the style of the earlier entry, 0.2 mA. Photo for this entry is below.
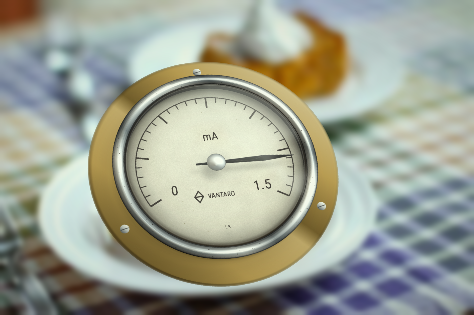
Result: 1.3 mA
